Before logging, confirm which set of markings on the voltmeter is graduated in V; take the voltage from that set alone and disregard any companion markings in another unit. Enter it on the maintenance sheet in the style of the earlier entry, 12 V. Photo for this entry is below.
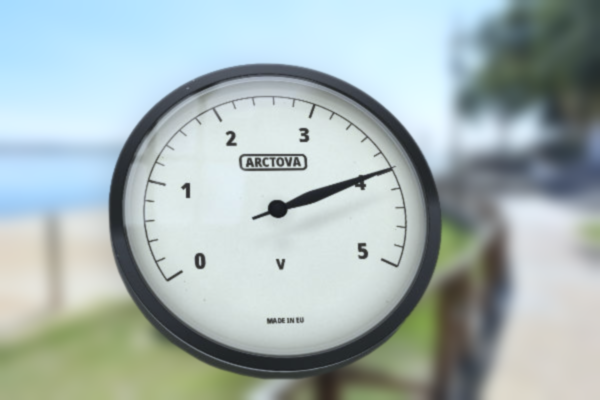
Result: 4 V
